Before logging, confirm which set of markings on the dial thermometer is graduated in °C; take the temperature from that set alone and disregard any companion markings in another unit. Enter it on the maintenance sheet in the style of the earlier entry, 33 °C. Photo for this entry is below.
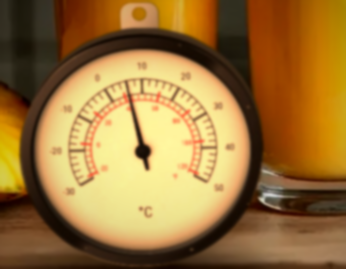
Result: 6 °C
